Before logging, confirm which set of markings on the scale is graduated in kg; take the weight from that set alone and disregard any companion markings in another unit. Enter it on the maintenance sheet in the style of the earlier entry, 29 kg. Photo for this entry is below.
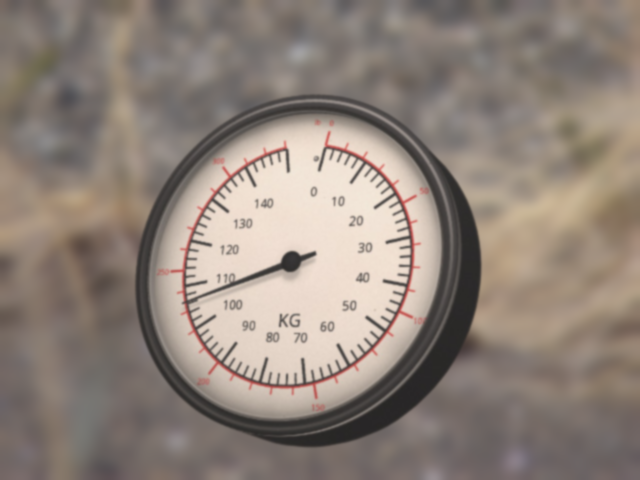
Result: 106 kg
